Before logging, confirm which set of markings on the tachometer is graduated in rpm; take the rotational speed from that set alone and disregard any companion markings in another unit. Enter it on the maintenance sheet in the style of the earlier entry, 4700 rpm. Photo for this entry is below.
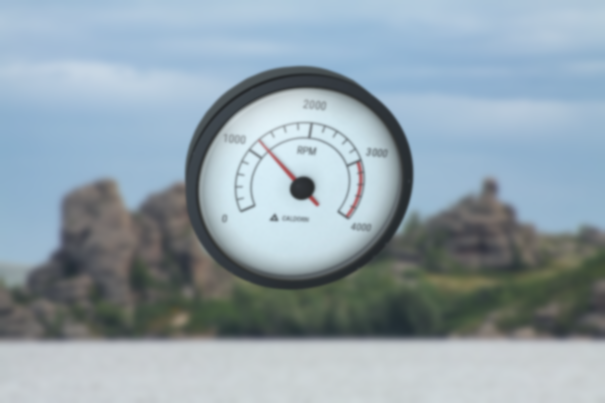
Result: 1200 rpm
